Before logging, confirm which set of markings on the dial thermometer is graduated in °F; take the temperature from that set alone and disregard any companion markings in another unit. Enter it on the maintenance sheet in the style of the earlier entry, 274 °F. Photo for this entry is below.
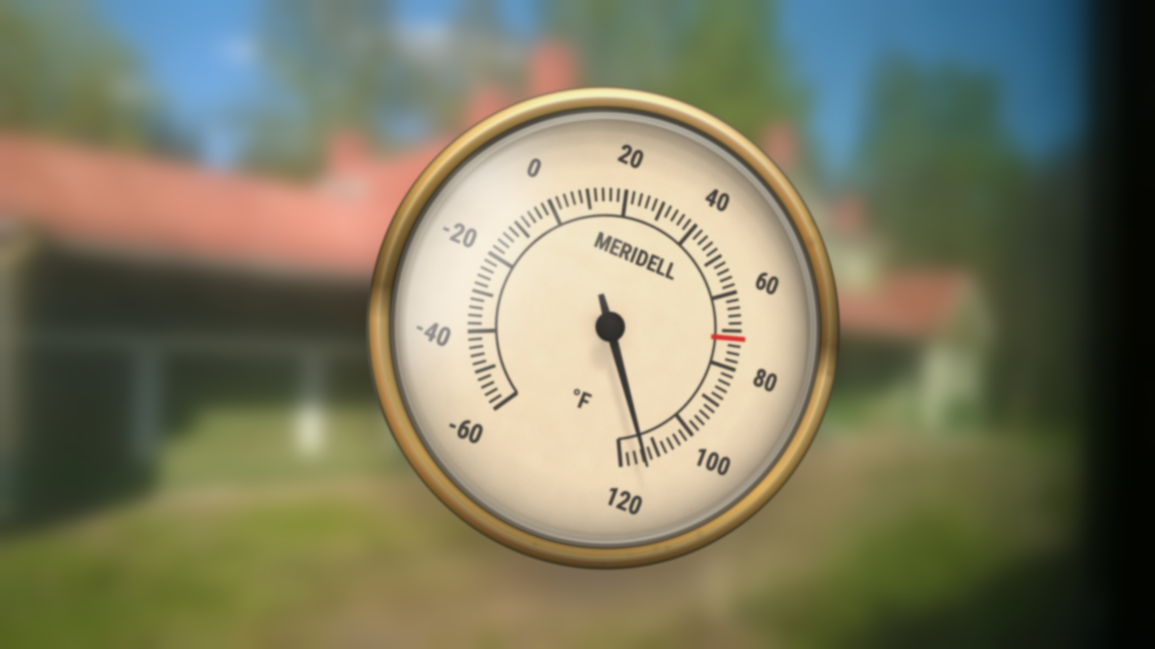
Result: 114 °F
